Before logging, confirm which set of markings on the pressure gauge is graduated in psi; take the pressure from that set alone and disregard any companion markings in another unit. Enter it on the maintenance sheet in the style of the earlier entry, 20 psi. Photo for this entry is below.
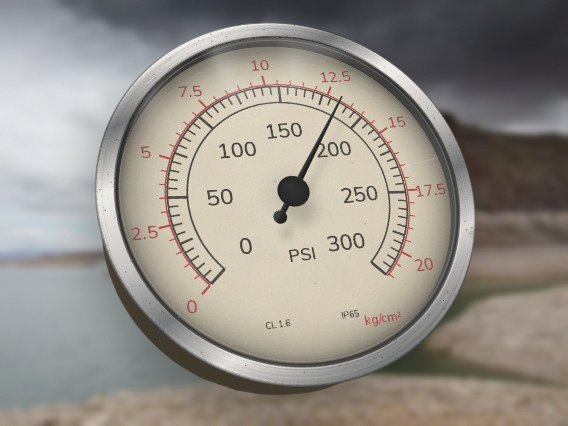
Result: 185 psi
